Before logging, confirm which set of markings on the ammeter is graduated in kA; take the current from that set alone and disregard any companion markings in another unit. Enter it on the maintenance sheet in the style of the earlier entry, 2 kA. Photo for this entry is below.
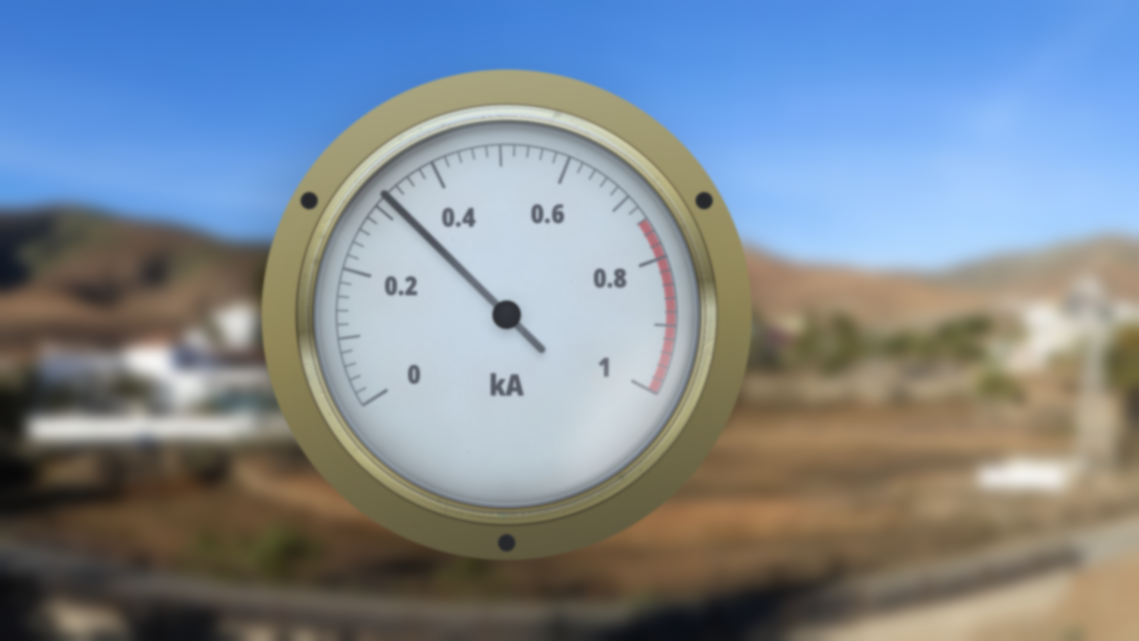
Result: 0.32 kA
